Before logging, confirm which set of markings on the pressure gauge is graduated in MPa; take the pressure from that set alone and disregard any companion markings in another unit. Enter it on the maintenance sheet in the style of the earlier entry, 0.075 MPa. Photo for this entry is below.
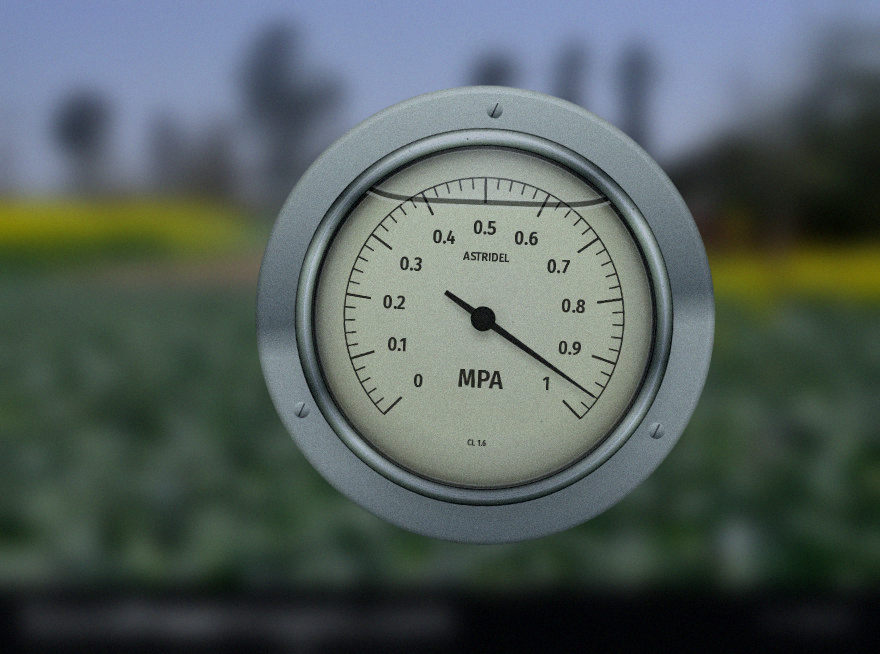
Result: 0.96 MPa
